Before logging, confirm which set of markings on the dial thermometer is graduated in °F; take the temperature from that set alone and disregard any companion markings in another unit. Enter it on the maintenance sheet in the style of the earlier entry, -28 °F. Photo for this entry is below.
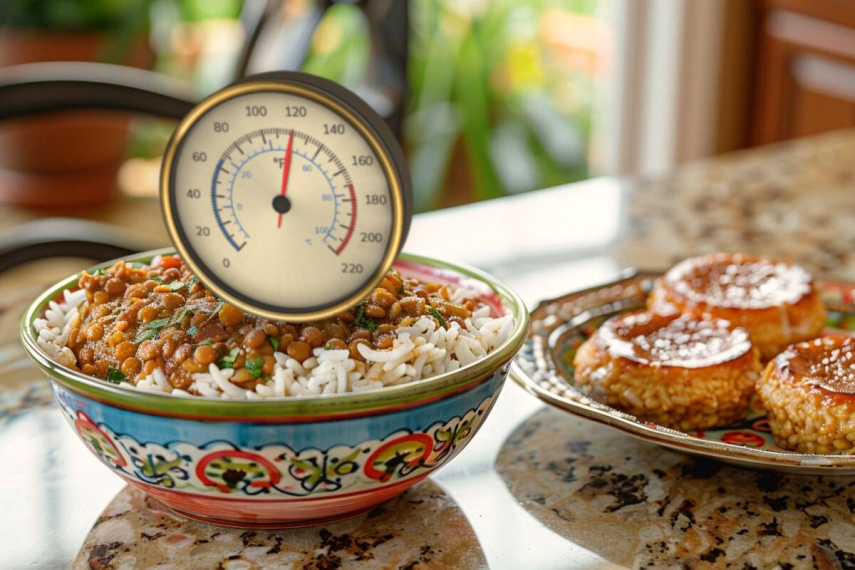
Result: 120 °F
